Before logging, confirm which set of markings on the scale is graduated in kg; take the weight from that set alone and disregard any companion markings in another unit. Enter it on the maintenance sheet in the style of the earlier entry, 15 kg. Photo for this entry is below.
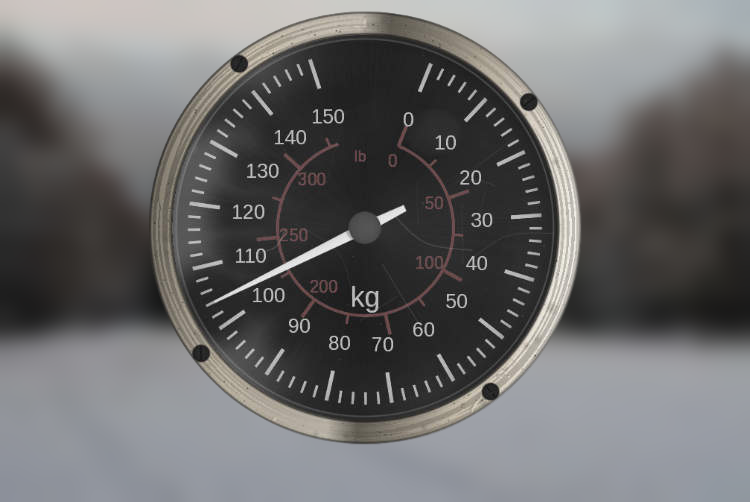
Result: 104 kg
